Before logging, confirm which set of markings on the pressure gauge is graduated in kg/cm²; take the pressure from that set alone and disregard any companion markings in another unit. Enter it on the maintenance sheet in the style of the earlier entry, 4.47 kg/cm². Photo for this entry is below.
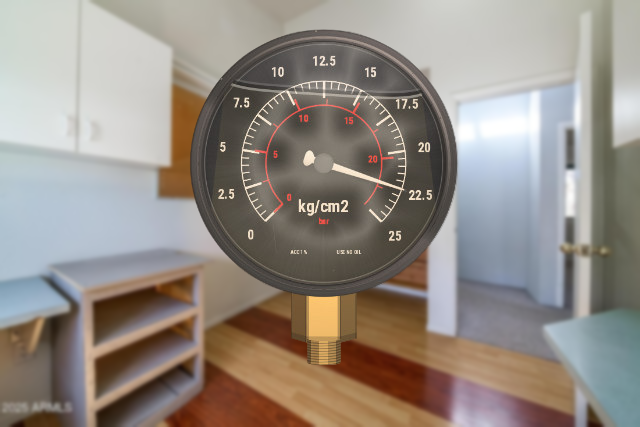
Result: 22.5 kg/cm²
